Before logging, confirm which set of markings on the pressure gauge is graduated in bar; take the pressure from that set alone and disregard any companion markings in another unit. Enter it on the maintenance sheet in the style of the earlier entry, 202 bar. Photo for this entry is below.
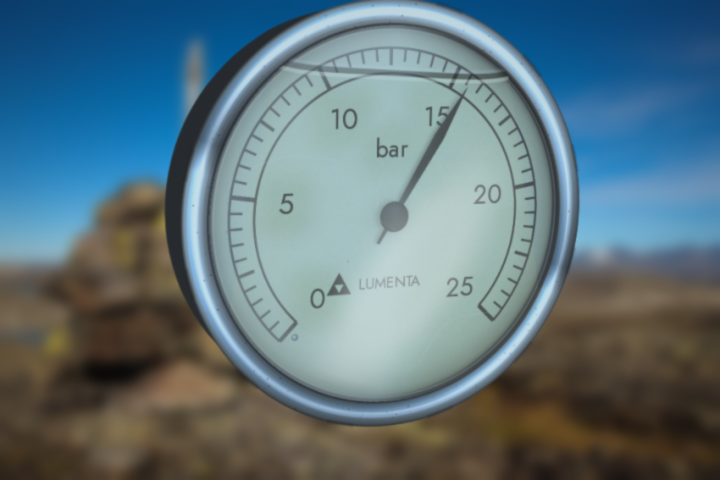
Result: 15.5 bar
